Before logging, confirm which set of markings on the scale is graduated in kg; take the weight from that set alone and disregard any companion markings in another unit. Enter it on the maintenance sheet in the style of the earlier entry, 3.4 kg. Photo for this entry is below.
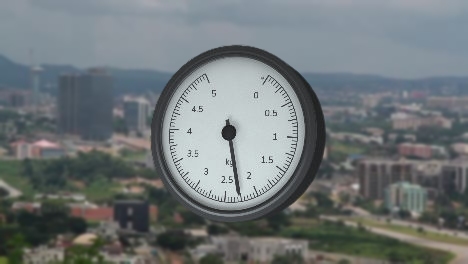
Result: 2.25 kg
